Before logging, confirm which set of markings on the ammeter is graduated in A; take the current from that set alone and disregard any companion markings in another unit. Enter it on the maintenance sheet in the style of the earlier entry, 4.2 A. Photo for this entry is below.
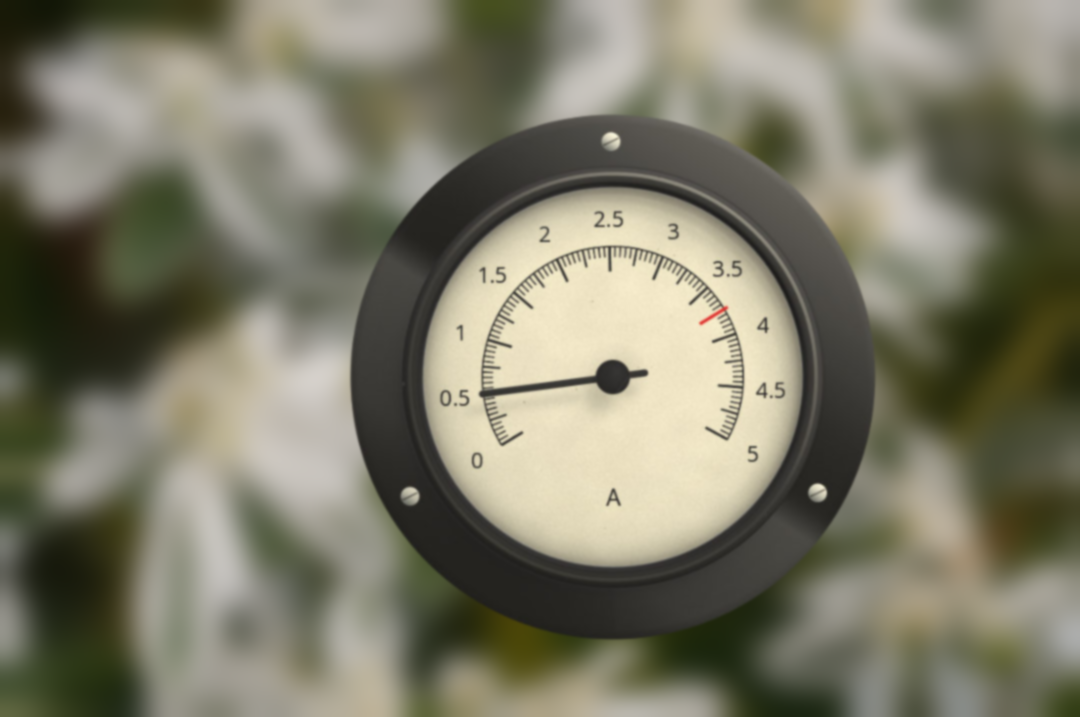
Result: 0.5 A
